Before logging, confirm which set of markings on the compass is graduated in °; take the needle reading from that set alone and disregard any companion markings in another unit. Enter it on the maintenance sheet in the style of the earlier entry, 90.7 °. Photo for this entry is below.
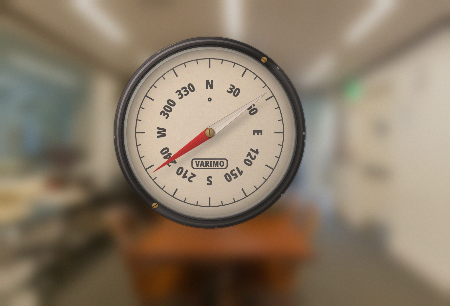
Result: 235 °
